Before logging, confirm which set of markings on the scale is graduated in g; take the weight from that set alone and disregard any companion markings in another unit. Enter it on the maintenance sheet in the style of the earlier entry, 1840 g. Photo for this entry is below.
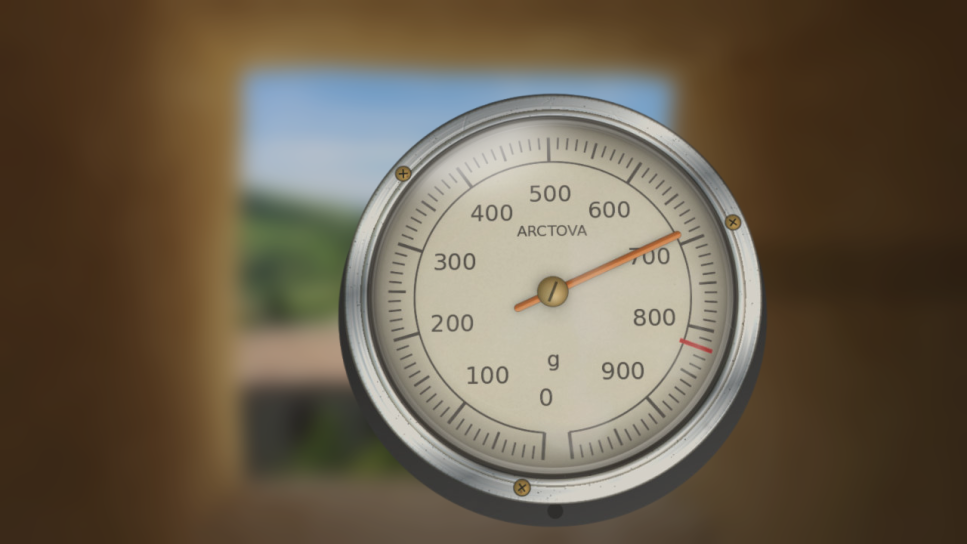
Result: 690 g
